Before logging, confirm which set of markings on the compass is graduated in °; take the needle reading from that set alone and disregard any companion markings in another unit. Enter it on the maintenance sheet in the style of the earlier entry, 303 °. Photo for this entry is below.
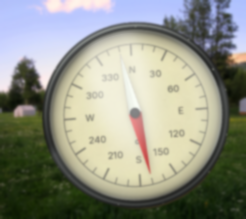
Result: 170 °
